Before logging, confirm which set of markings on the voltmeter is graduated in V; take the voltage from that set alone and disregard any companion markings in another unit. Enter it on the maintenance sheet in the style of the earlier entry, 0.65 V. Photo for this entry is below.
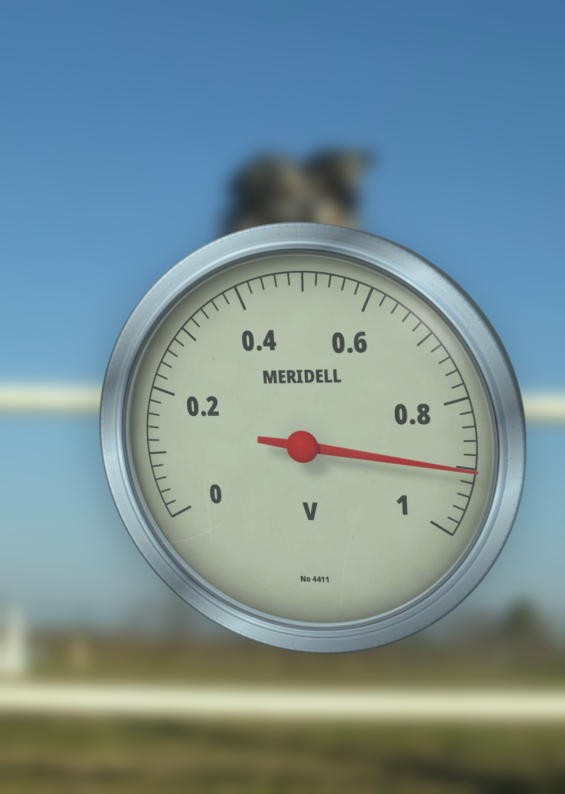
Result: 0.9 V
